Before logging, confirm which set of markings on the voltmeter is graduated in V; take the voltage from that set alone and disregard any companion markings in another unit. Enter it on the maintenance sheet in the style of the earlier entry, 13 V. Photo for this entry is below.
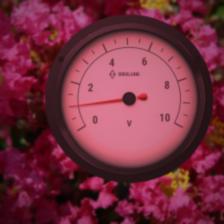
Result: 1 V
